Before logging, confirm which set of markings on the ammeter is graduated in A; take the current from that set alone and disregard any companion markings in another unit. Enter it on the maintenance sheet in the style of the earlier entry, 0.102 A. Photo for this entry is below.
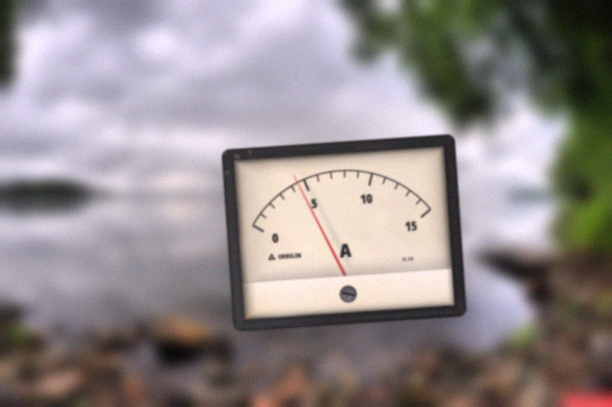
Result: 4.5 A
